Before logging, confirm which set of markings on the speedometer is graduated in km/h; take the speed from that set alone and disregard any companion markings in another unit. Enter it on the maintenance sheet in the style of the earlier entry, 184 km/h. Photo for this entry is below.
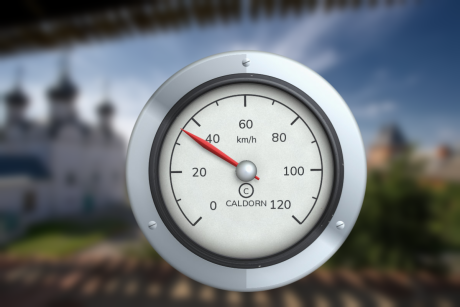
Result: 35 km/h
